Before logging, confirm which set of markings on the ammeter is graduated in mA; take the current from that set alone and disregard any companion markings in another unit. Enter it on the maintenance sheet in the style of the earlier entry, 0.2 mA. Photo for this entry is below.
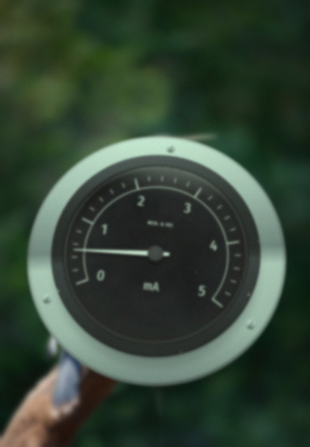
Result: 0.5 mA
